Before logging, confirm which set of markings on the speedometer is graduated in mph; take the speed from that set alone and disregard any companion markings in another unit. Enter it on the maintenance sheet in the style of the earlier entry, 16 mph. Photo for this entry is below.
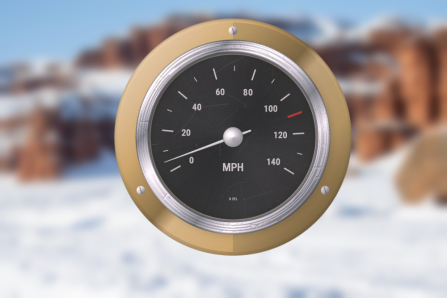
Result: 5 mph
